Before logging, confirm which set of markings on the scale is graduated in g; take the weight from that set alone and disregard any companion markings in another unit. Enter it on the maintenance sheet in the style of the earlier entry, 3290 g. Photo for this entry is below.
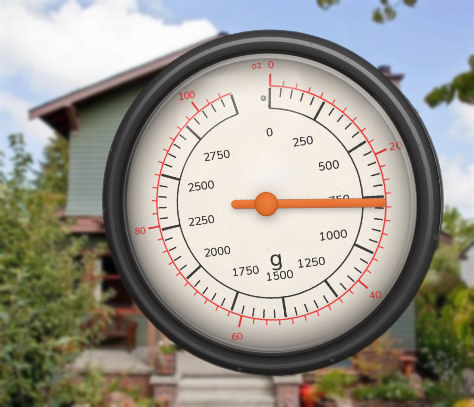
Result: 775 g
